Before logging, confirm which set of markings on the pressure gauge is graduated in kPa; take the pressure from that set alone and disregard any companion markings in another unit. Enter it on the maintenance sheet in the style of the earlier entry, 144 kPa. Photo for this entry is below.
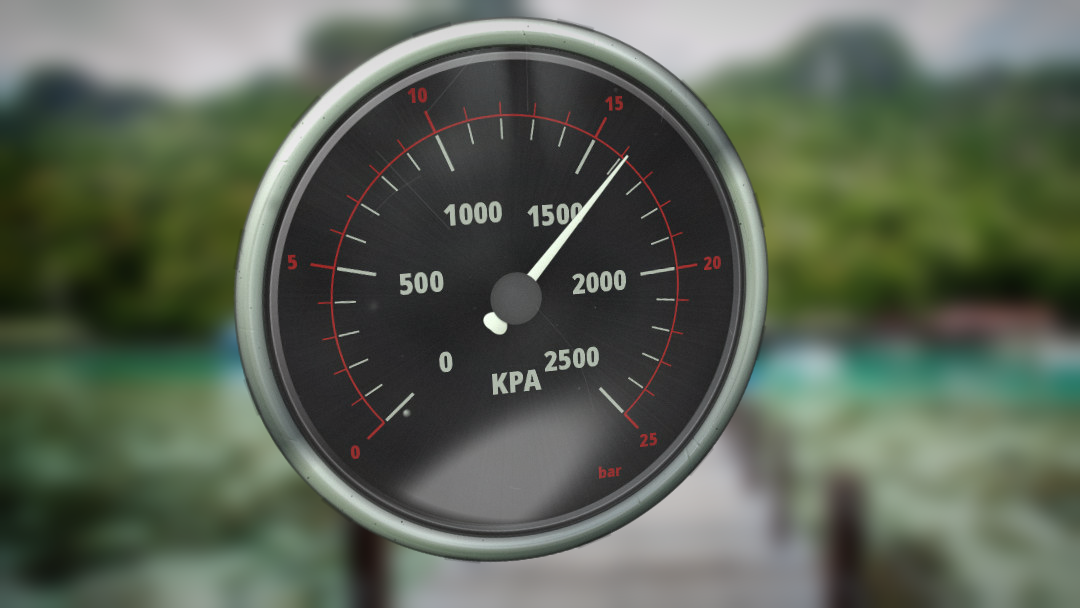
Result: 1600 kPa
